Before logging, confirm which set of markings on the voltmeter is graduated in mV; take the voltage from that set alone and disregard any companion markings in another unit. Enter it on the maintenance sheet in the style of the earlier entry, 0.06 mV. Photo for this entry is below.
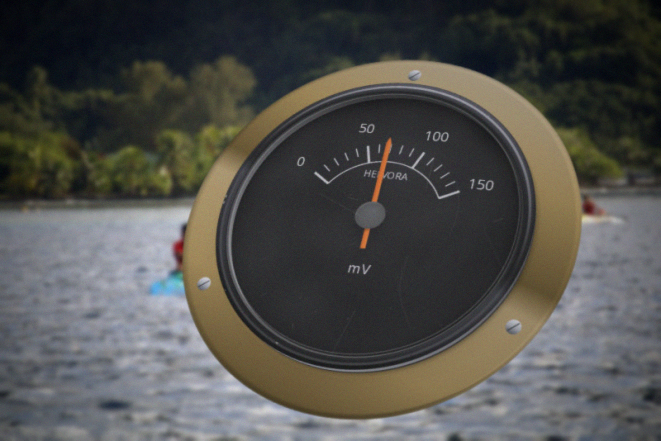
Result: 70 mV
